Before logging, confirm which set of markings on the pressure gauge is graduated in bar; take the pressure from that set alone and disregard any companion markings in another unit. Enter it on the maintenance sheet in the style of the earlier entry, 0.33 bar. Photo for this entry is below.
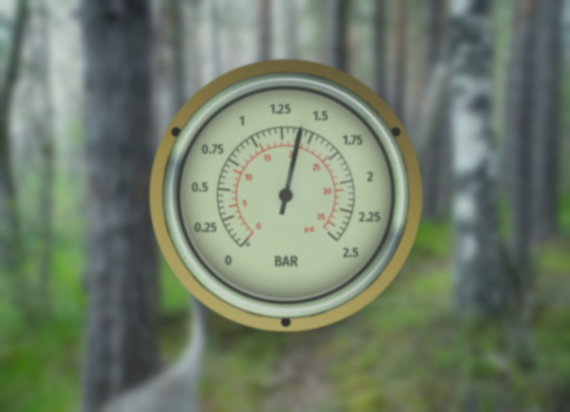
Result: 1.4 bar
